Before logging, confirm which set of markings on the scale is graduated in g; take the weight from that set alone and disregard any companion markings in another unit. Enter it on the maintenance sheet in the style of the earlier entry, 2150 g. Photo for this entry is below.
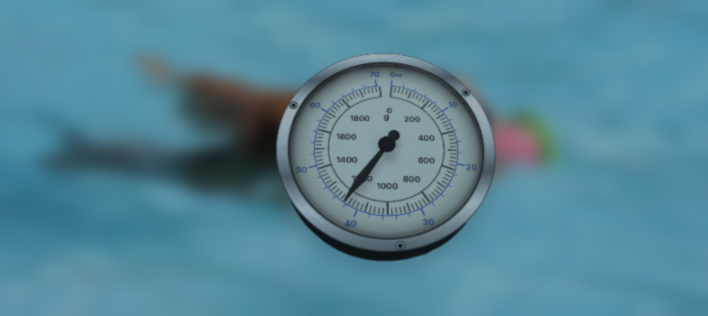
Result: 1200 g
